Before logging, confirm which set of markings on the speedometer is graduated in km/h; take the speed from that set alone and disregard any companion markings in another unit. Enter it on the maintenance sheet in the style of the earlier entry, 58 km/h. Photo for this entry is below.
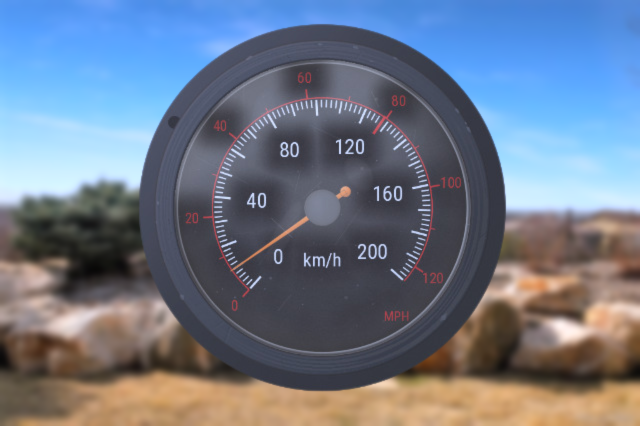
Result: 10 km/h
